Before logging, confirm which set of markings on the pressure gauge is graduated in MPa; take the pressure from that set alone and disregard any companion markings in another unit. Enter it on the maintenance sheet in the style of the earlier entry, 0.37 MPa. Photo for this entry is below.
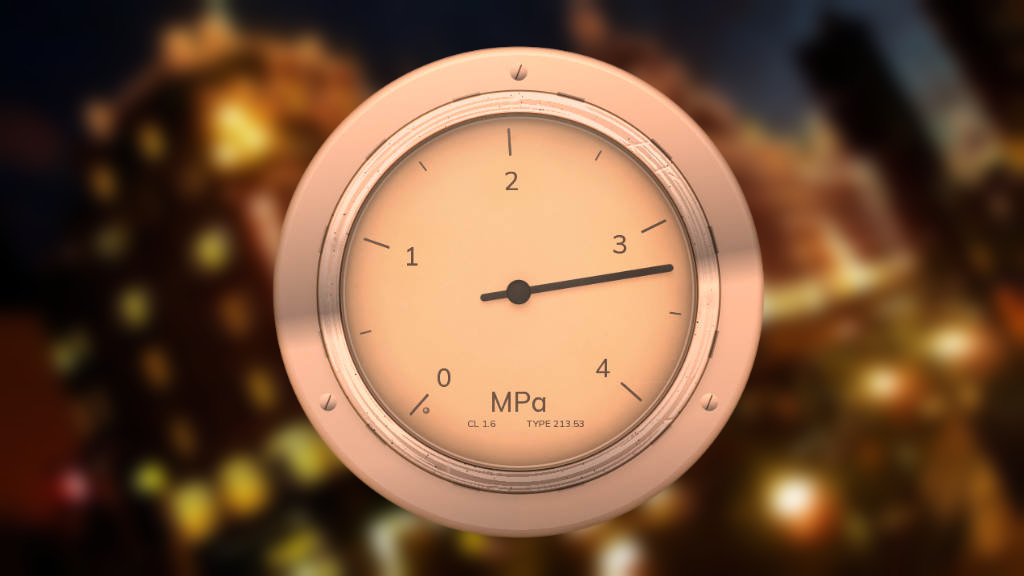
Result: 3.25 MPa
